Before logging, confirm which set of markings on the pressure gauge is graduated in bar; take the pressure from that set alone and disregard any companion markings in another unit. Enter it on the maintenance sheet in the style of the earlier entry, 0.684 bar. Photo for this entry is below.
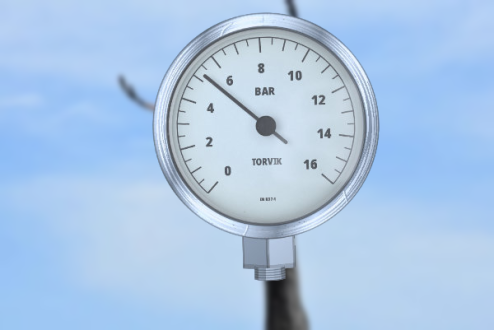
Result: 5.25 bar
